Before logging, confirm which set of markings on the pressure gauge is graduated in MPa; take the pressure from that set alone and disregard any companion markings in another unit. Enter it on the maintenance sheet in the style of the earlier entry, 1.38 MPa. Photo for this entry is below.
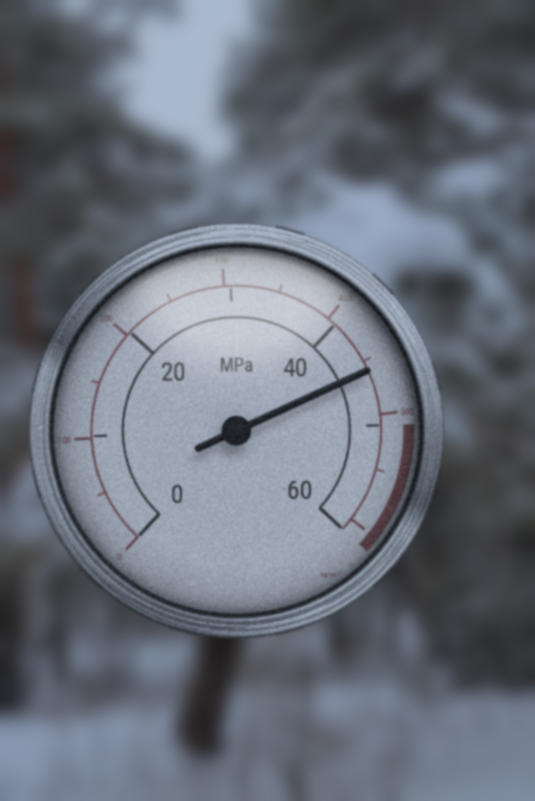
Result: 45 MPa
